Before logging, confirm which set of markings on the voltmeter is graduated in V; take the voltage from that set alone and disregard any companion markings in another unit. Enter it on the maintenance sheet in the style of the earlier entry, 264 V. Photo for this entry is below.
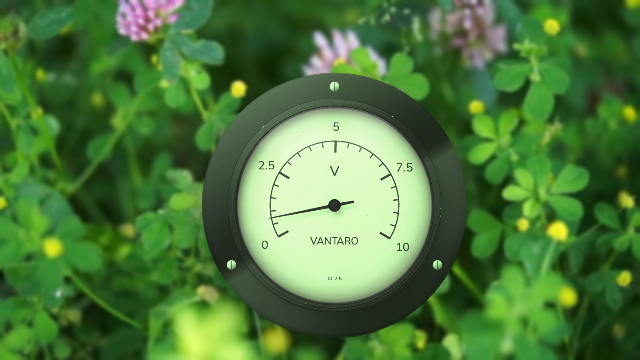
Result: 0.75 V
